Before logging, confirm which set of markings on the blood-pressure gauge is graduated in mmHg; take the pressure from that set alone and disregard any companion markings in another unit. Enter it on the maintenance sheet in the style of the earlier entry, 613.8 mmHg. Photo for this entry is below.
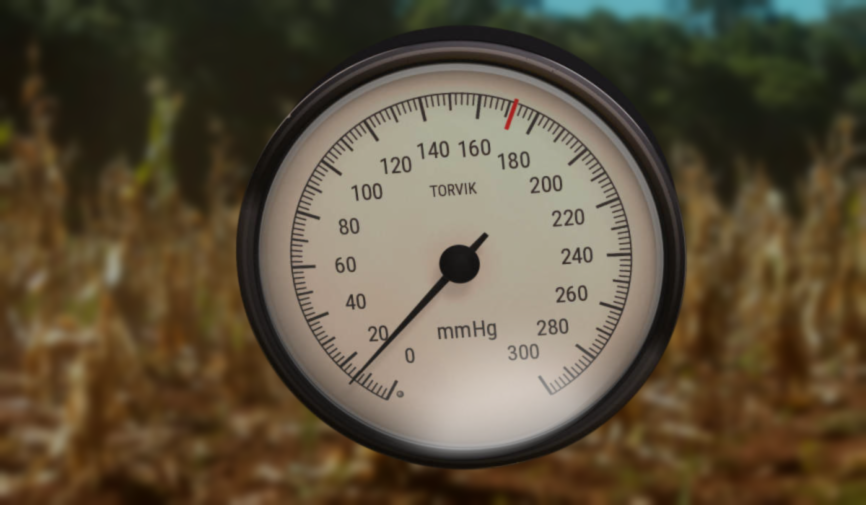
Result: 14 mmHg
